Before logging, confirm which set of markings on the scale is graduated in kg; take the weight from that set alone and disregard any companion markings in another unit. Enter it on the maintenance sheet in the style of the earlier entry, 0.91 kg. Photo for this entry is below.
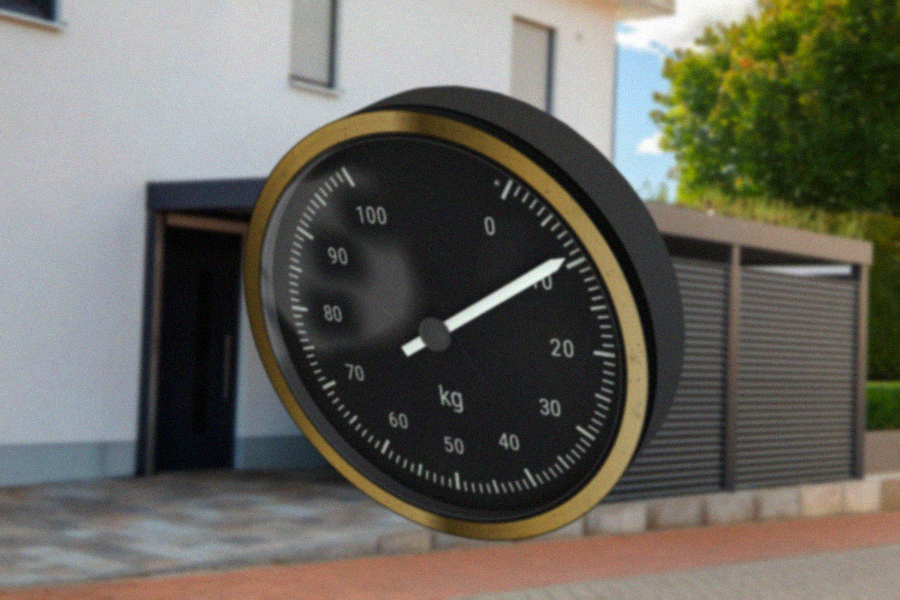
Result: 9 kg
